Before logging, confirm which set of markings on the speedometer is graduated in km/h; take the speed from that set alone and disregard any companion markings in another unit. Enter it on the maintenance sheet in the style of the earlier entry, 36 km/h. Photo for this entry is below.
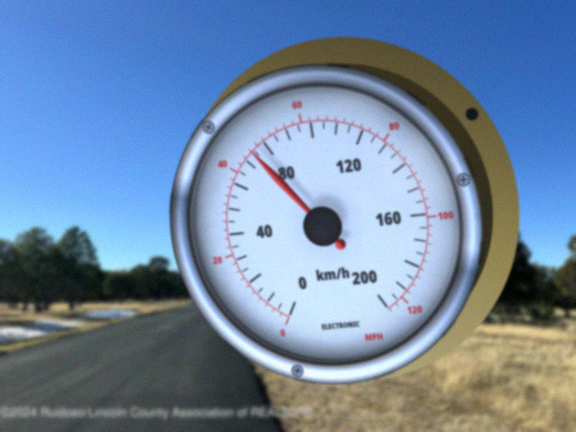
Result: 75 km/h
